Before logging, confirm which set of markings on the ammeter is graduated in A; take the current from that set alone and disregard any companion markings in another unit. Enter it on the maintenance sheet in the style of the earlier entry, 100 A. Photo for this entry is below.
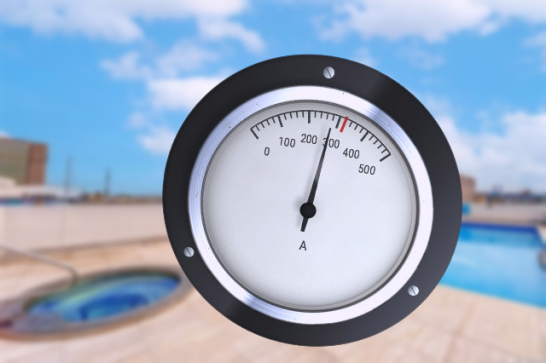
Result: 280 A
